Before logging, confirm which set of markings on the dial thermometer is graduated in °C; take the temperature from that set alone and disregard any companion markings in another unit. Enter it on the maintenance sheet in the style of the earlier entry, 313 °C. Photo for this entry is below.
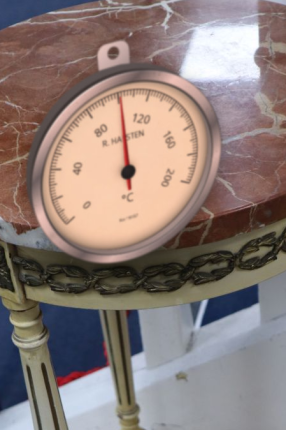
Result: 100 °C
